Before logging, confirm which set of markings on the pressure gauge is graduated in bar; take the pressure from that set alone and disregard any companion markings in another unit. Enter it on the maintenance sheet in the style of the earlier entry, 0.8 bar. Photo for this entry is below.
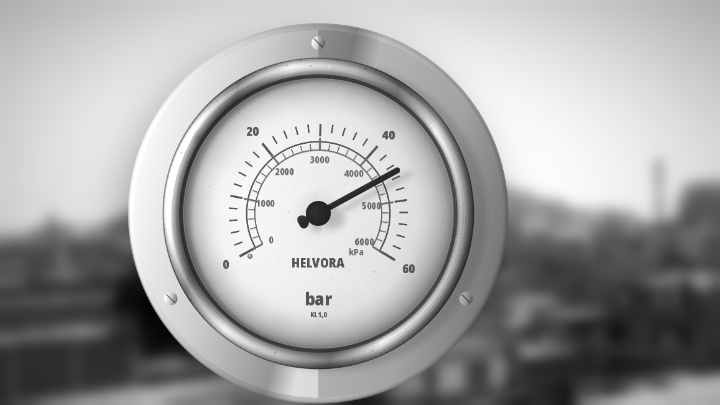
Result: 45 bar
